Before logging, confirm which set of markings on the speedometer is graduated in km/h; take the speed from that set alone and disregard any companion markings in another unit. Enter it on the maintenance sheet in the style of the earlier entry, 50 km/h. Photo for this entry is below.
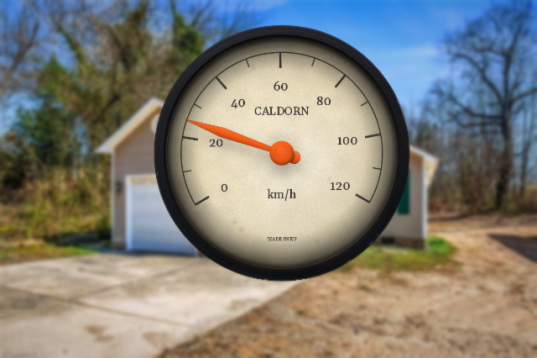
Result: 25 km/h
